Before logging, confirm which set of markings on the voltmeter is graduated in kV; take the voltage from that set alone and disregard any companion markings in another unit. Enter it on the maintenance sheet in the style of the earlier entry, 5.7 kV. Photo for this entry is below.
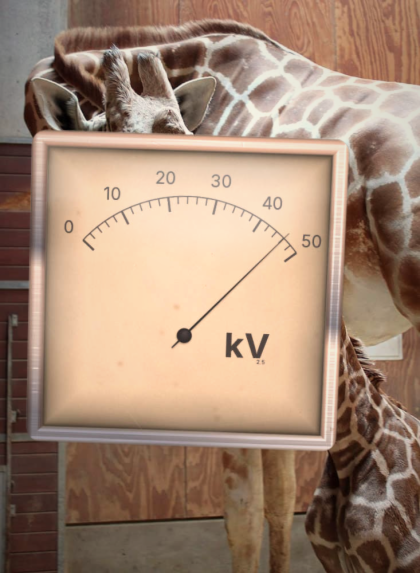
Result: 46 kV
